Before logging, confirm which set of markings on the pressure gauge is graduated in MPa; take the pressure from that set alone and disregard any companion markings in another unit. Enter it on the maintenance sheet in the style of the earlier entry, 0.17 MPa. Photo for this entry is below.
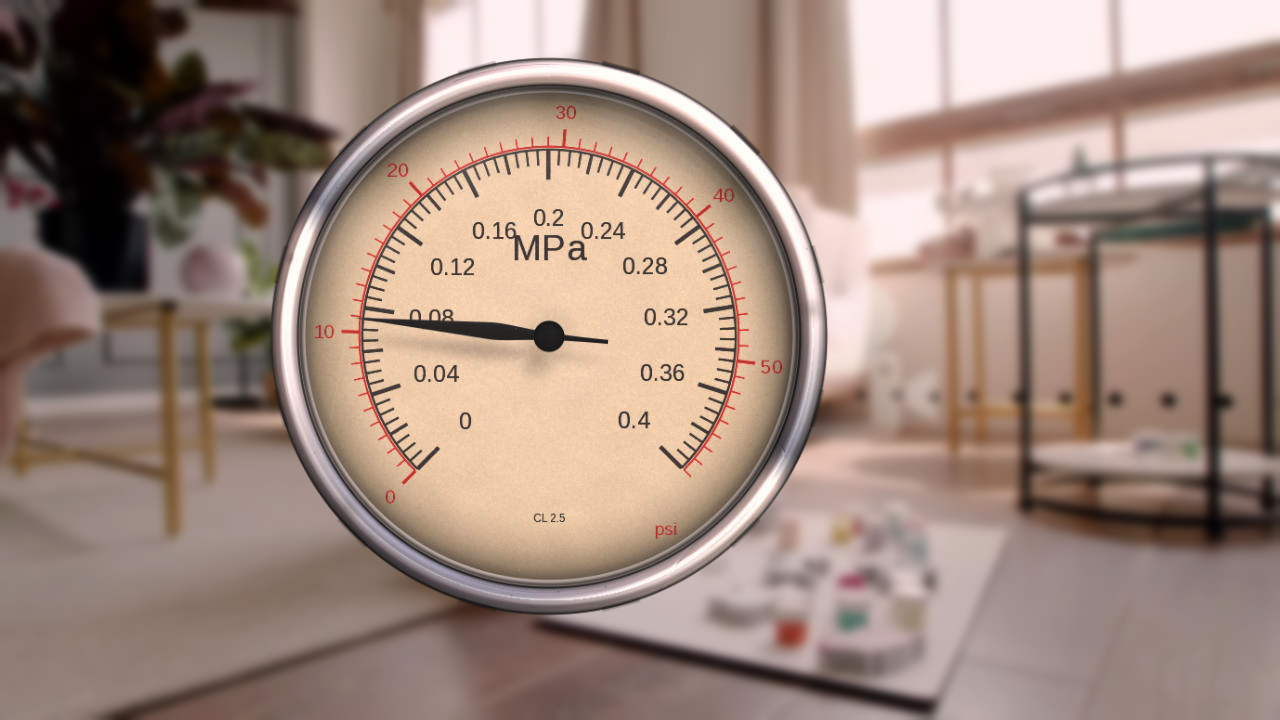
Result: 0.075 MPa
